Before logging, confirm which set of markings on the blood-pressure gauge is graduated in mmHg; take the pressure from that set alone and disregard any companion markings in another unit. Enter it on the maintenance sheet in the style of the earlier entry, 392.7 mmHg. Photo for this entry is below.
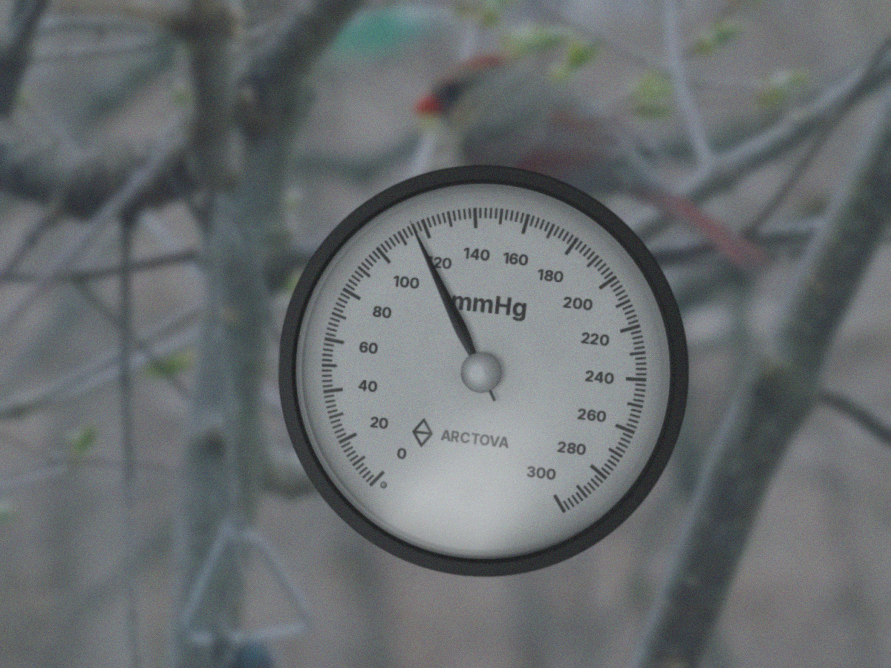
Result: 116 mmHg
